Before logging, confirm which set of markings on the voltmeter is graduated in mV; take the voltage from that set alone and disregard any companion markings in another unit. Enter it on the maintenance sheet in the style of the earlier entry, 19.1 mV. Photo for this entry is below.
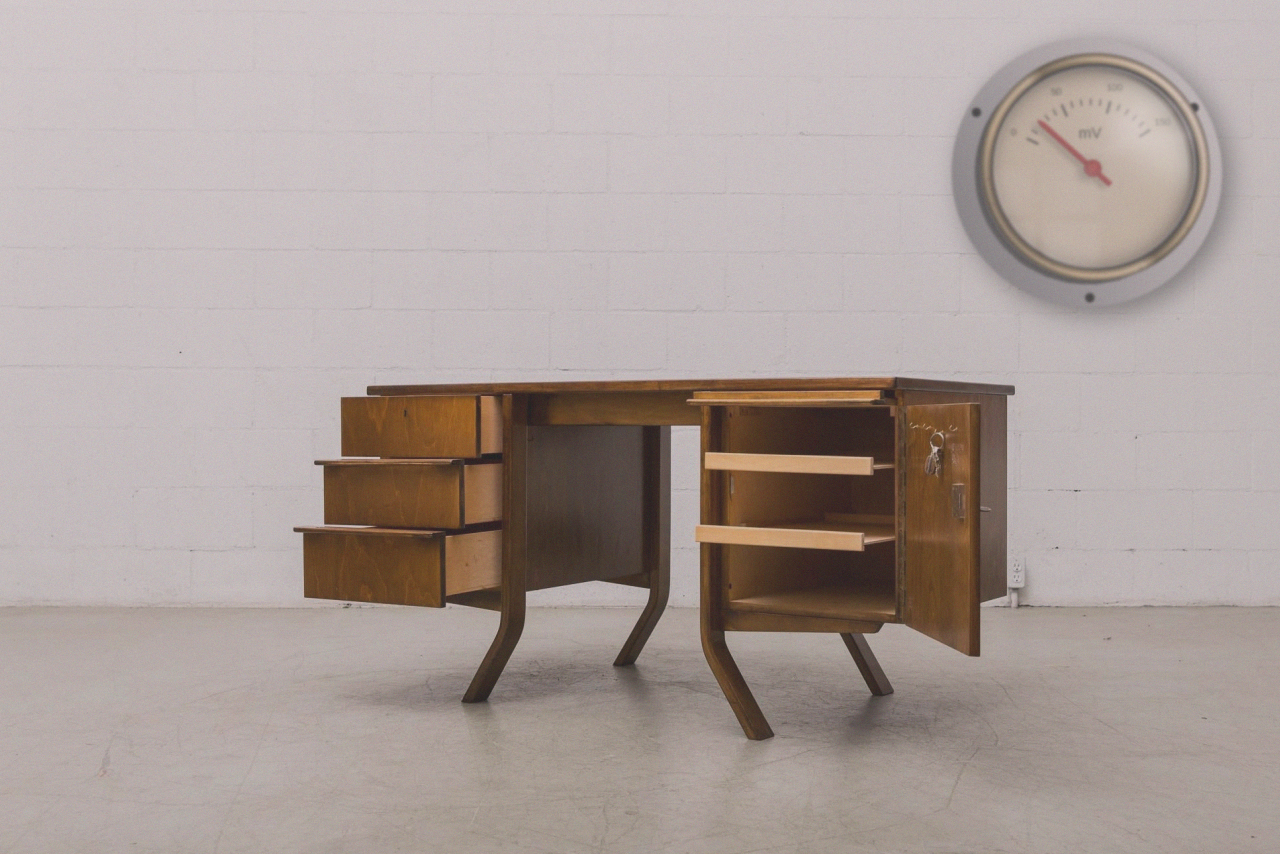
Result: 20 mV
